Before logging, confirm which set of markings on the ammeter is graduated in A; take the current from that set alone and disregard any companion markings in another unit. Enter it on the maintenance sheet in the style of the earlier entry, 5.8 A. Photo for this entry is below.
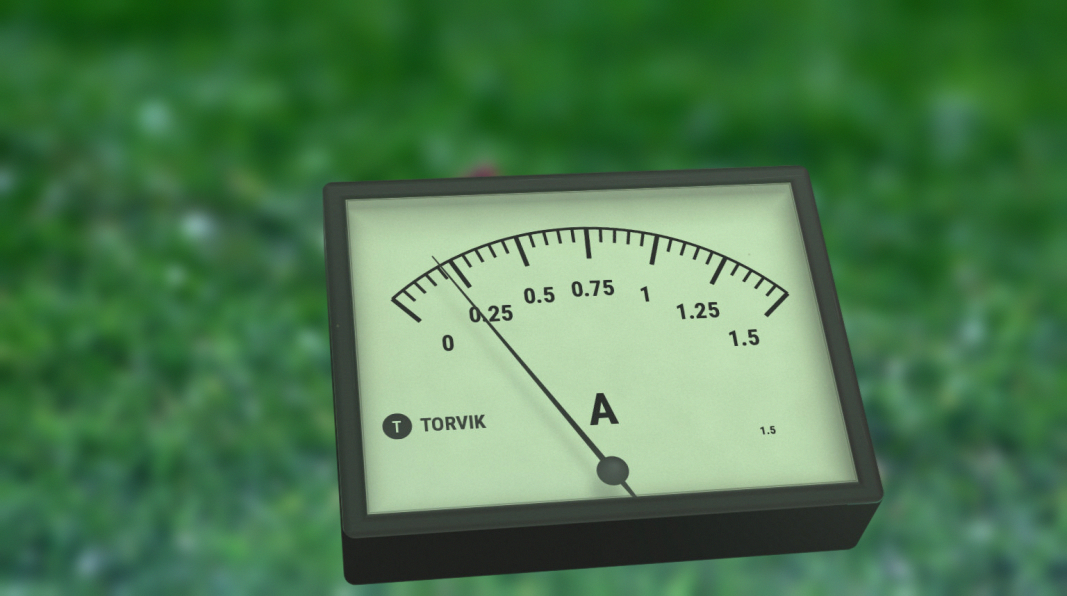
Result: 0.2 A
